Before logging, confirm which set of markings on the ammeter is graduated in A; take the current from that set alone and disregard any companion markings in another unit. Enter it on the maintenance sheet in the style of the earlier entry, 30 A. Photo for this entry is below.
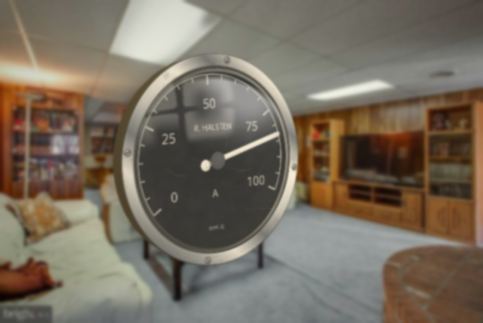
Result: 82.5 A
